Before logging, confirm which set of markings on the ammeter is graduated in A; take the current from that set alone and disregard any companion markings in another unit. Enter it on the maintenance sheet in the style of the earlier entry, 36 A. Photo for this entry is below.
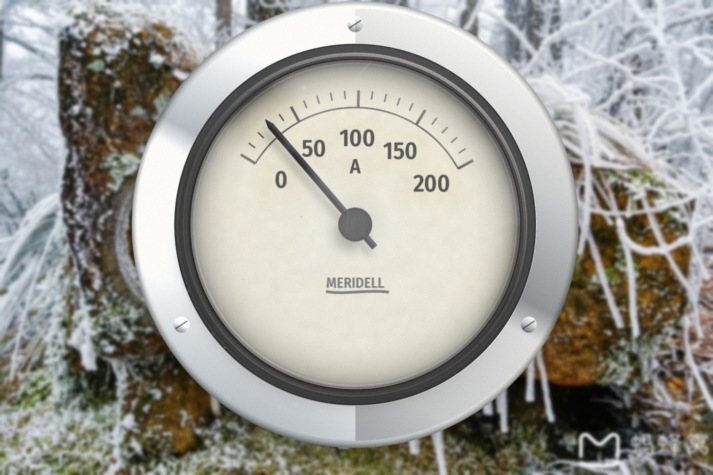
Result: 30 A
